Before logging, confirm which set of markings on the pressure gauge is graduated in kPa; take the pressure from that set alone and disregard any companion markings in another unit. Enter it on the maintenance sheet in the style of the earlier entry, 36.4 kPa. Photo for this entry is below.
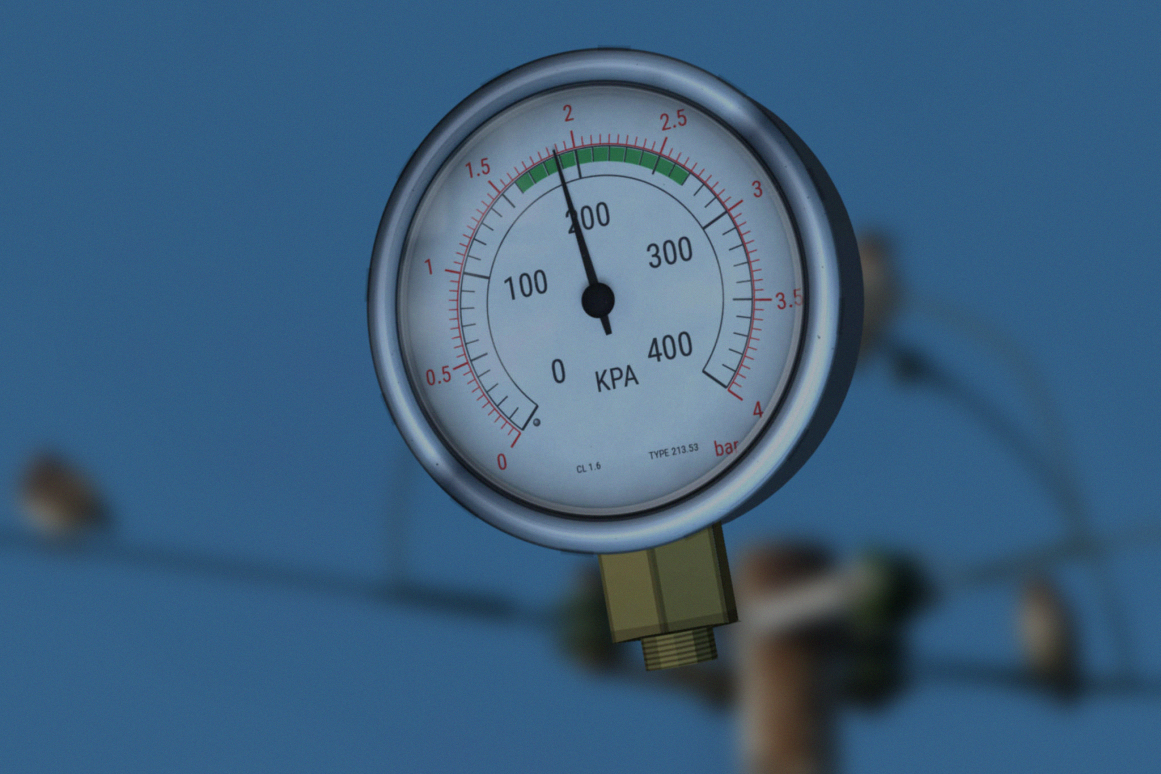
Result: 190 kPa
